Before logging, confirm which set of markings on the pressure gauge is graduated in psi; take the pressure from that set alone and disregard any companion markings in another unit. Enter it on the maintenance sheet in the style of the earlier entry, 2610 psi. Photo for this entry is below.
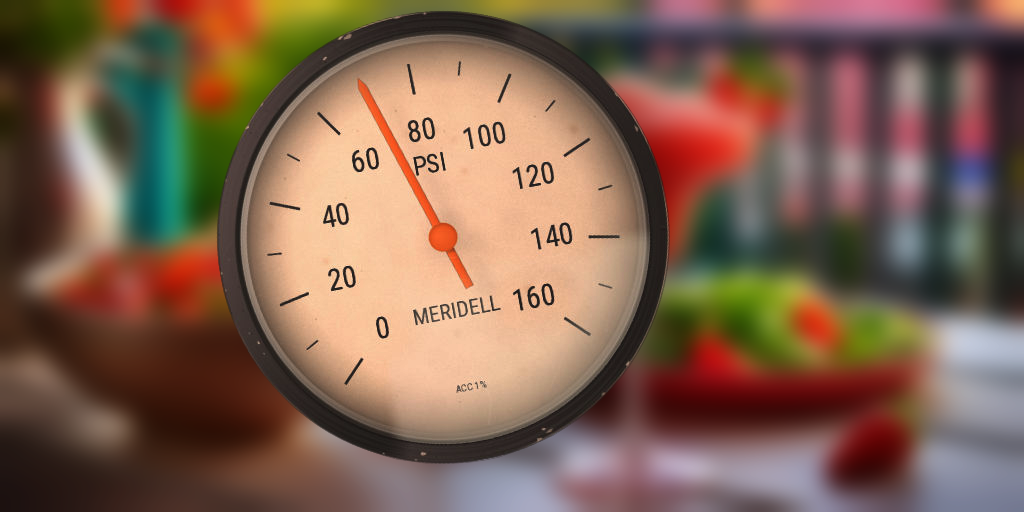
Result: 70 psi
